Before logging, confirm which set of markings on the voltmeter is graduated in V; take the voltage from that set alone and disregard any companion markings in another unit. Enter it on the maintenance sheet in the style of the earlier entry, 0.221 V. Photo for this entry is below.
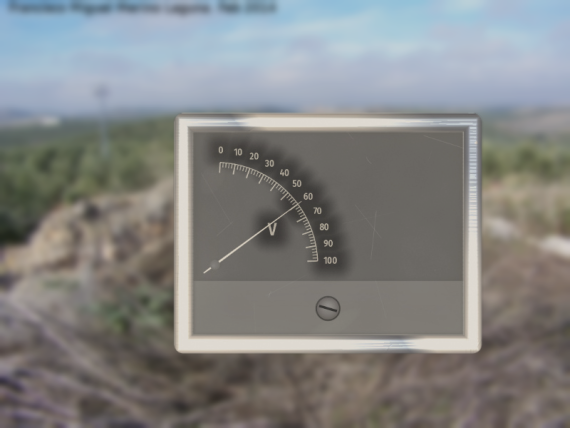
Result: 60 V
